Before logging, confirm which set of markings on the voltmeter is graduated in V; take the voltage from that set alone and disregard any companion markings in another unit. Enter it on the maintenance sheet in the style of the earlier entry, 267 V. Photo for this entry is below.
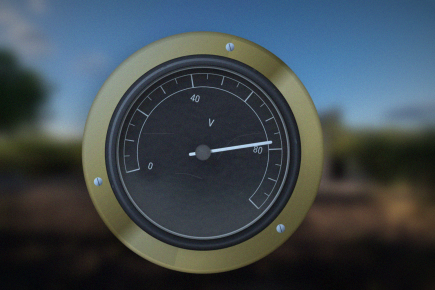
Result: 77.5 V
